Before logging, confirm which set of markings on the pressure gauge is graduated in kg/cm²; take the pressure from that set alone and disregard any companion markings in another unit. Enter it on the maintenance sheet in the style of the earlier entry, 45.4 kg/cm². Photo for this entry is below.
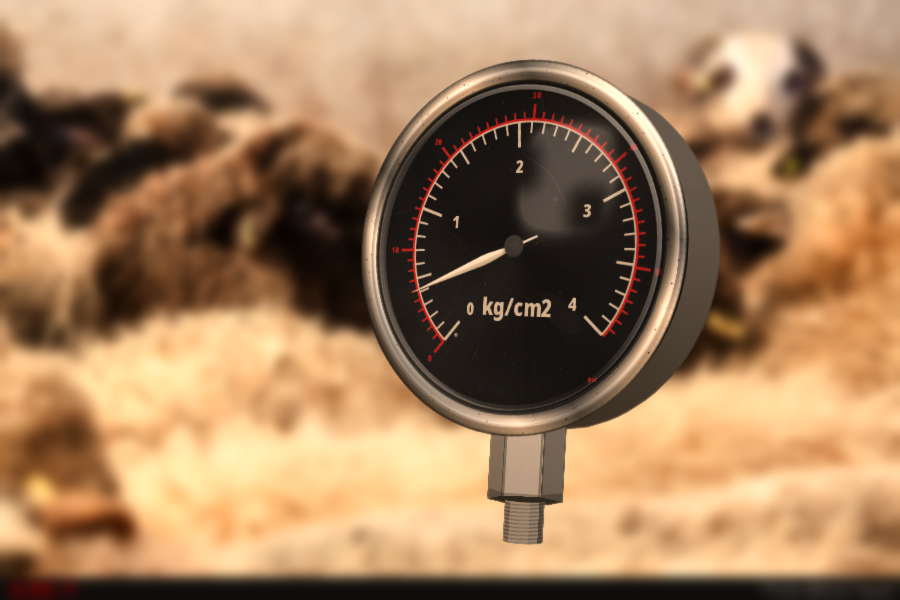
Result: 0.4 kg/cm²
